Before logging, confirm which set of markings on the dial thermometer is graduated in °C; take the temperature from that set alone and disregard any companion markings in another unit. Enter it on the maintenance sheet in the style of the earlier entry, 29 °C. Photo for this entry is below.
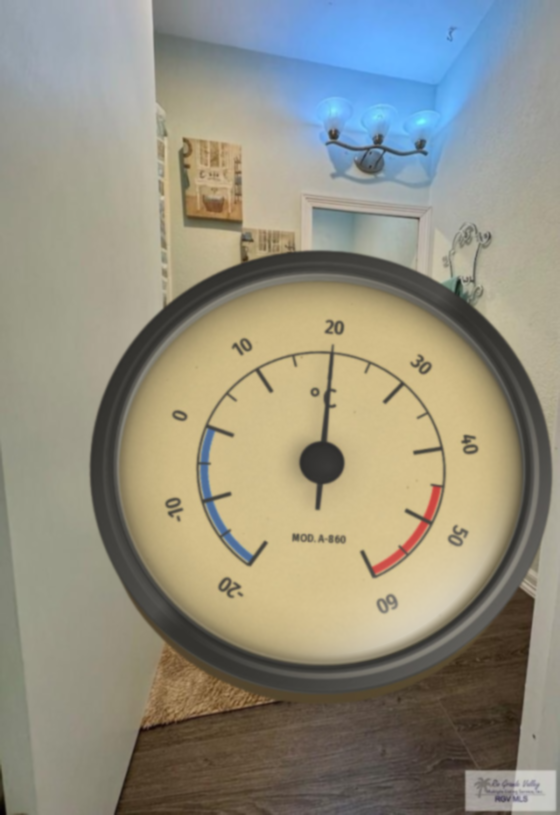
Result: 20 °C
